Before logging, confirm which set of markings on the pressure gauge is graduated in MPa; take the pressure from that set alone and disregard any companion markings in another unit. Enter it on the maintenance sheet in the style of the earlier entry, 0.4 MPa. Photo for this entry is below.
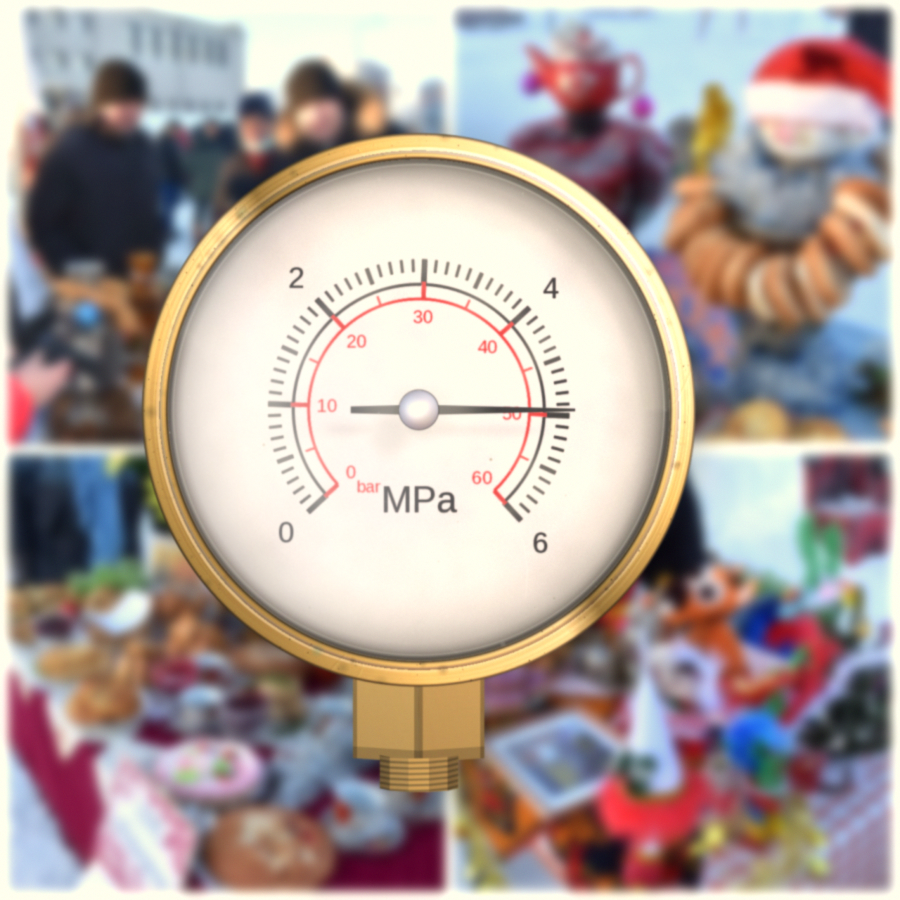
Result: 4.95 MPa
